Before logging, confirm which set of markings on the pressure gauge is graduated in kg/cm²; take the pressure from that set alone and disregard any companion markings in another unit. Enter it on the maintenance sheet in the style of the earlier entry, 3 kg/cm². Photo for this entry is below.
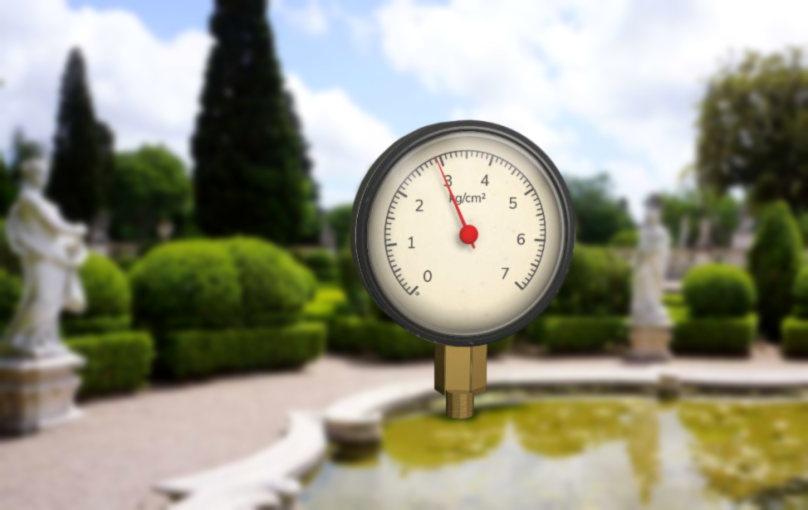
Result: 2.9 kg/cm²
